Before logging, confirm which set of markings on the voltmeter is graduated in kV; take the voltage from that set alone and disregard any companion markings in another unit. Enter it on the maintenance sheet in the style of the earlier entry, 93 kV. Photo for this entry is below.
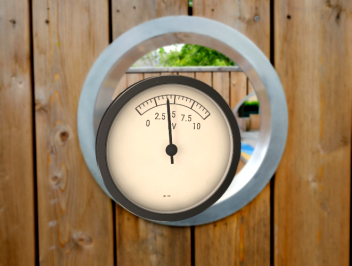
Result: 4 kV
